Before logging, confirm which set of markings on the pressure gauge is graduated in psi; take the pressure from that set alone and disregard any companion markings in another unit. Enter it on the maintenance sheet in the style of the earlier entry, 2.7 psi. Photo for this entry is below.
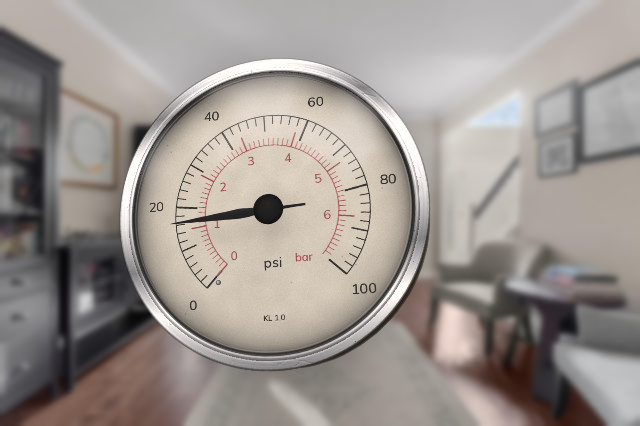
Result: 16 psi
